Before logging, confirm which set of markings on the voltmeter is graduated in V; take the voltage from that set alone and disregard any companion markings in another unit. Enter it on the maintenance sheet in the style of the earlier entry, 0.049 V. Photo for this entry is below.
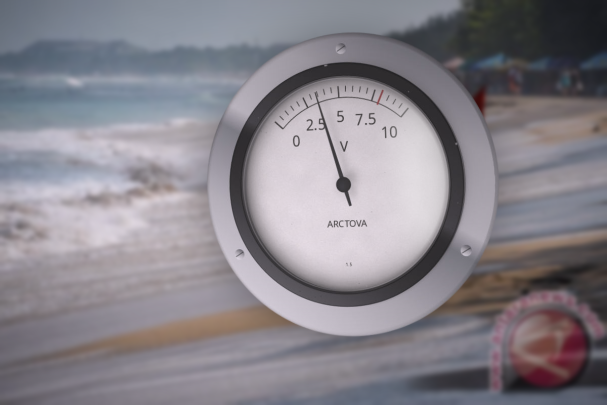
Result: 3.5 V
